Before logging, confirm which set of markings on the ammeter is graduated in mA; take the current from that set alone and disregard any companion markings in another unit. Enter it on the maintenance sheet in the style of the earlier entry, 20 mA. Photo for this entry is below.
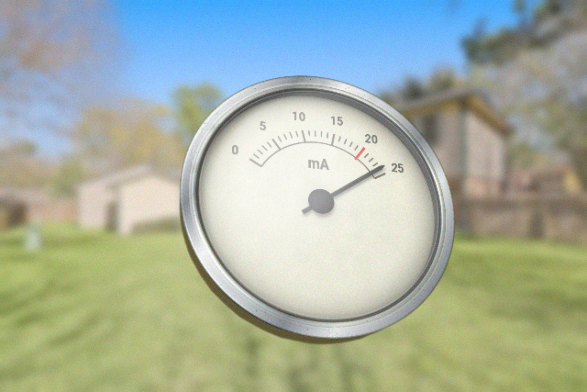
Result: 24 mA
